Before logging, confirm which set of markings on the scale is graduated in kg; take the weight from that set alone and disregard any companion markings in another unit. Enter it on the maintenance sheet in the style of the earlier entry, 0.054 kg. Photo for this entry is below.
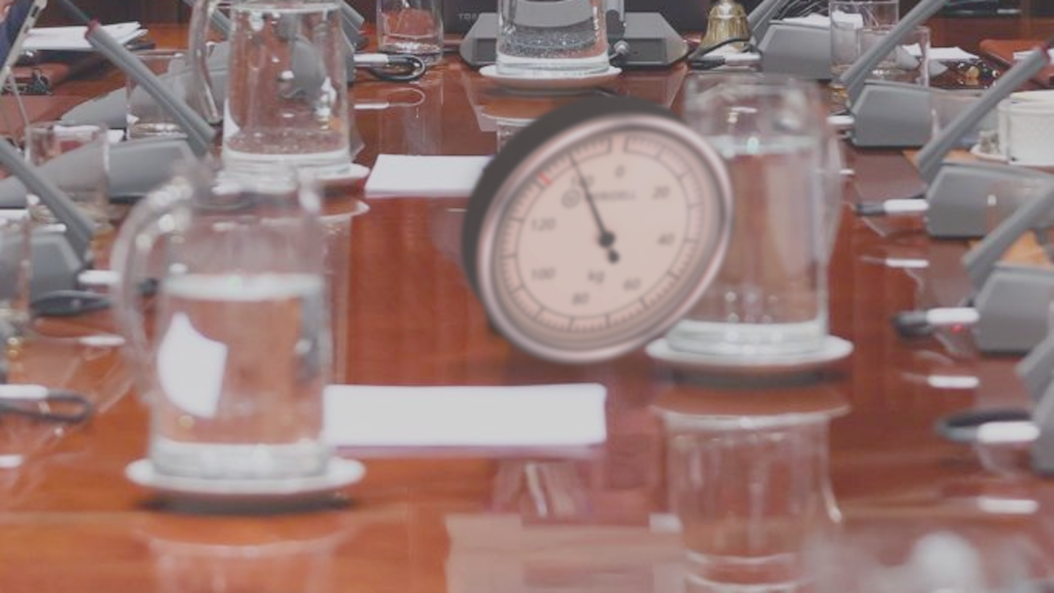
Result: 140 kg
